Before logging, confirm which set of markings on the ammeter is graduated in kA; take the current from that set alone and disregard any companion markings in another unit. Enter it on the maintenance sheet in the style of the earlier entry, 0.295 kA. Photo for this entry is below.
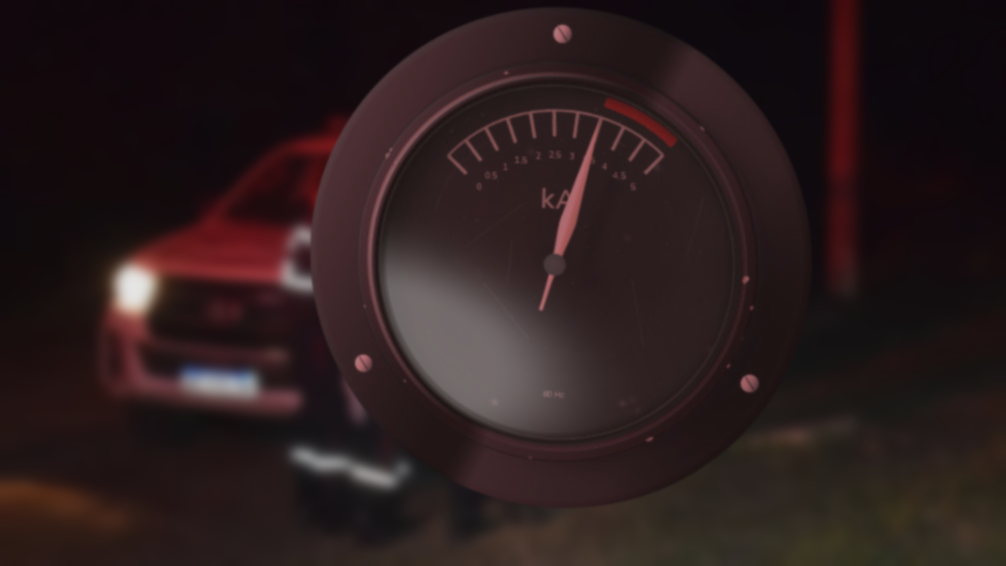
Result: 3.5 kA
